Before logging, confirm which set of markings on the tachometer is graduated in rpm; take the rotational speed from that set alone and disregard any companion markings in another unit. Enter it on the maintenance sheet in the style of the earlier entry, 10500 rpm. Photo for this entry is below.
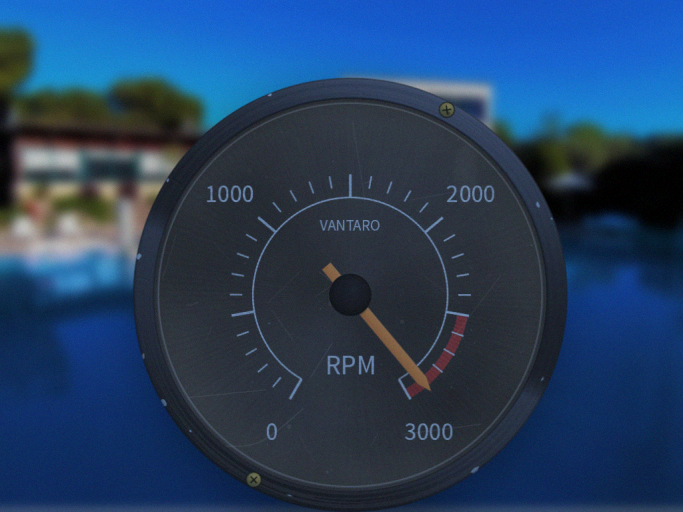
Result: 2900 rpm
